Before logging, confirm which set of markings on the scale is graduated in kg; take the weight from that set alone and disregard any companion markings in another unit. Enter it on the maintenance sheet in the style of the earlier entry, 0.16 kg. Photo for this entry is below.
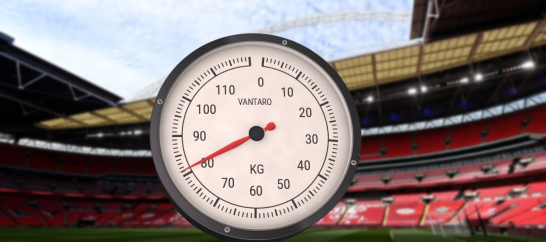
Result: 81 kg
